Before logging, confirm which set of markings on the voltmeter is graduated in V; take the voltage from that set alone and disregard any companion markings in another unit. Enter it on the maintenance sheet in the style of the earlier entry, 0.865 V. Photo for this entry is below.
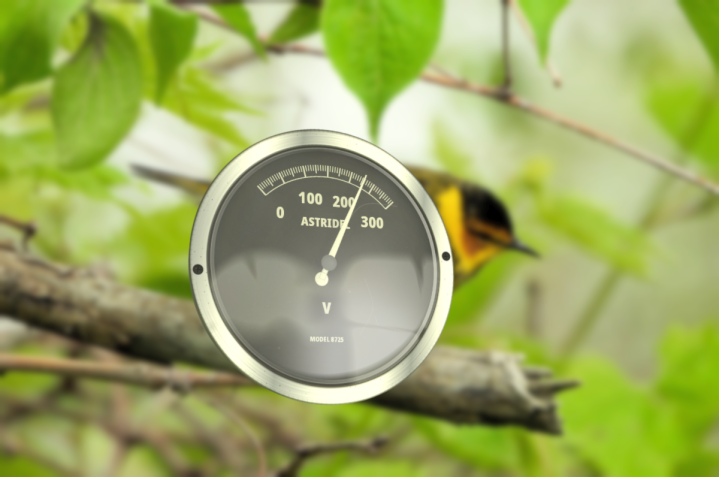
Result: 225 V
